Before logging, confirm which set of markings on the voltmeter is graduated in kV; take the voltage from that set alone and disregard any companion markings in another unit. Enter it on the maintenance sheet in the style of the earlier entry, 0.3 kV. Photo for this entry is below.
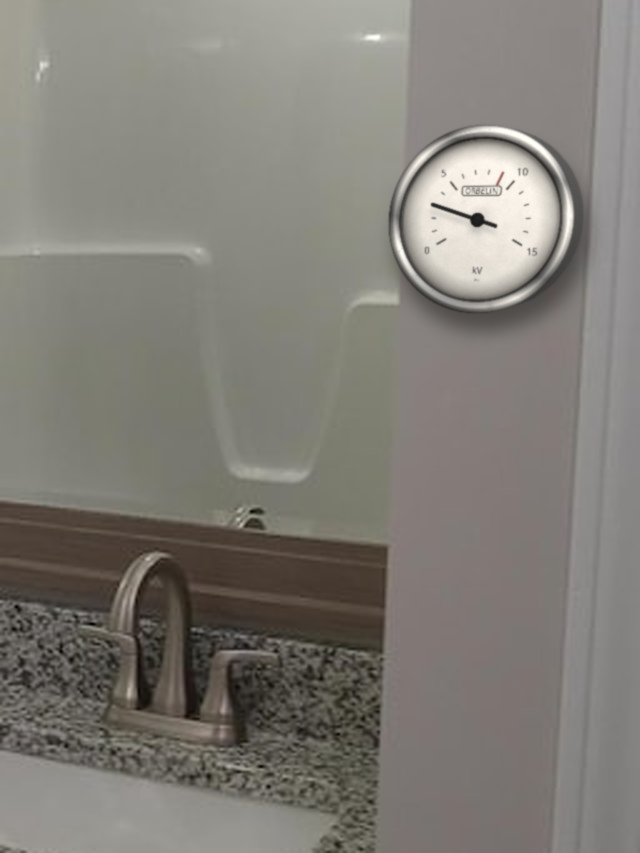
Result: 3 kV
